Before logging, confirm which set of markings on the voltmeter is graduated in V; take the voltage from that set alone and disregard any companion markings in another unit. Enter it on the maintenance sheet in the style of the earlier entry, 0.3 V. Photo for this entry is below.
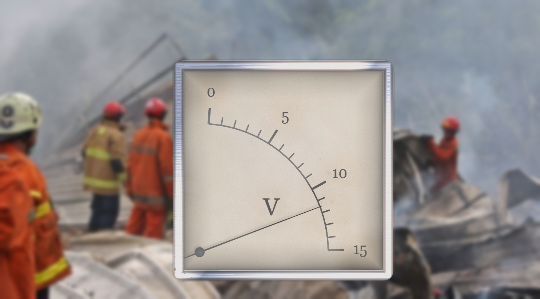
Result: 11.5 V
